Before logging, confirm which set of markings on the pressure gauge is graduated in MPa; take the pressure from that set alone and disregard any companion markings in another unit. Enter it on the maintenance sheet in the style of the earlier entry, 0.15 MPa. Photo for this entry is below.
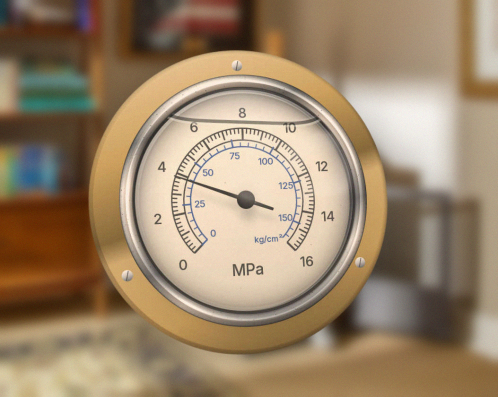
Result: 3.8 MPa
